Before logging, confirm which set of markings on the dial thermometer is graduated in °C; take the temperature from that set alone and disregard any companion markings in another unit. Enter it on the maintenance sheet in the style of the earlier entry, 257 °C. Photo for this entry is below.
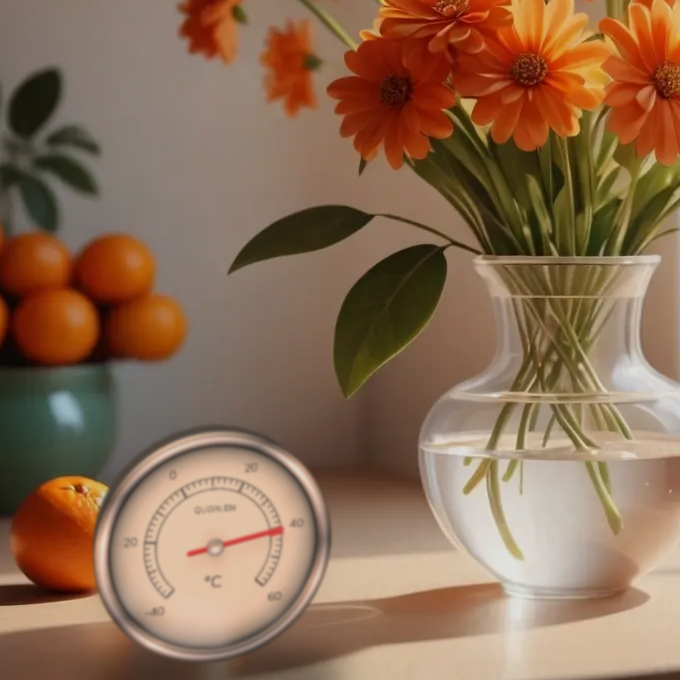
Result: 40 °C
